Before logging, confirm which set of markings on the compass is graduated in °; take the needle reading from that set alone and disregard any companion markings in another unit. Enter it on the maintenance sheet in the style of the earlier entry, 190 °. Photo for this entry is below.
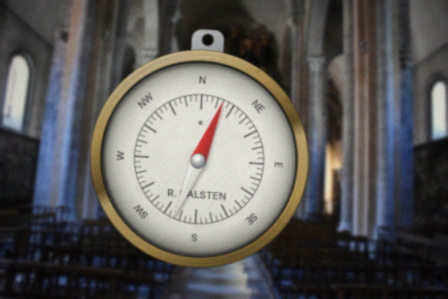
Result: 20 °
